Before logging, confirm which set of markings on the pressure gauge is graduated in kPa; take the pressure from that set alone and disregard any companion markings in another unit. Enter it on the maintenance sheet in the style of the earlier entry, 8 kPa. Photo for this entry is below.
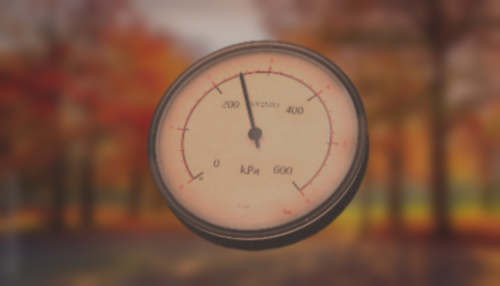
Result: 250 kPa
